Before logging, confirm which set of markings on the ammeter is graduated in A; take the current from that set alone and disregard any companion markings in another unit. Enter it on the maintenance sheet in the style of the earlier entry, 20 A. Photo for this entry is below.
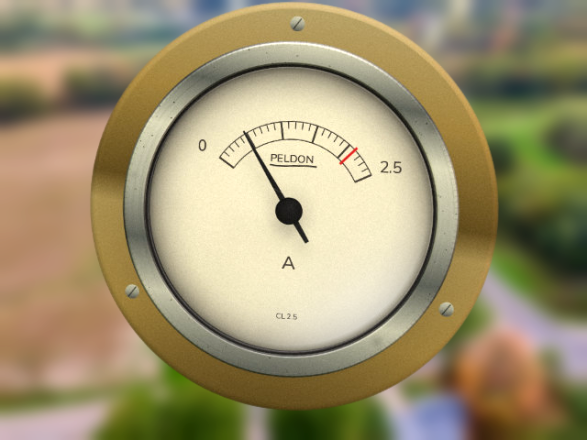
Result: 0.5 A
